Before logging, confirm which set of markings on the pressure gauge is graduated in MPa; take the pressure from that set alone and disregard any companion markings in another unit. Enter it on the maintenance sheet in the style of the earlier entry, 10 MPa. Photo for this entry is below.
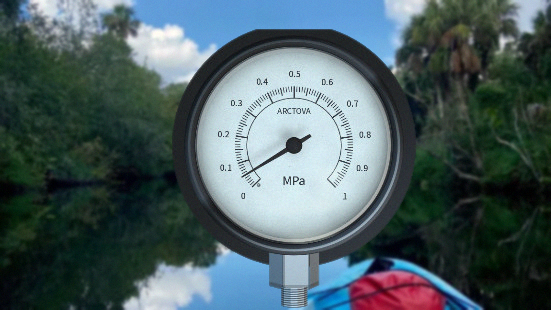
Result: 0.05 MPa
